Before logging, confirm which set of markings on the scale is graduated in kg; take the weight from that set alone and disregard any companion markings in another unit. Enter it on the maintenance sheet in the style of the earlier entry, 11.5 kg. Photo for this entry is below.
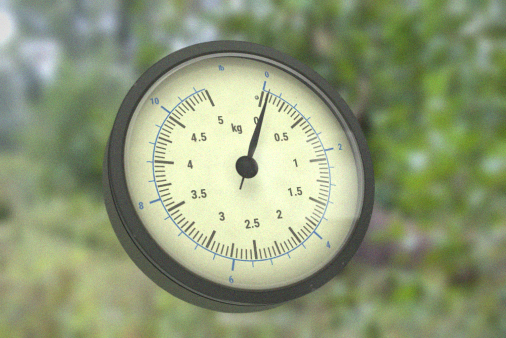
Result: 0.05 kg
